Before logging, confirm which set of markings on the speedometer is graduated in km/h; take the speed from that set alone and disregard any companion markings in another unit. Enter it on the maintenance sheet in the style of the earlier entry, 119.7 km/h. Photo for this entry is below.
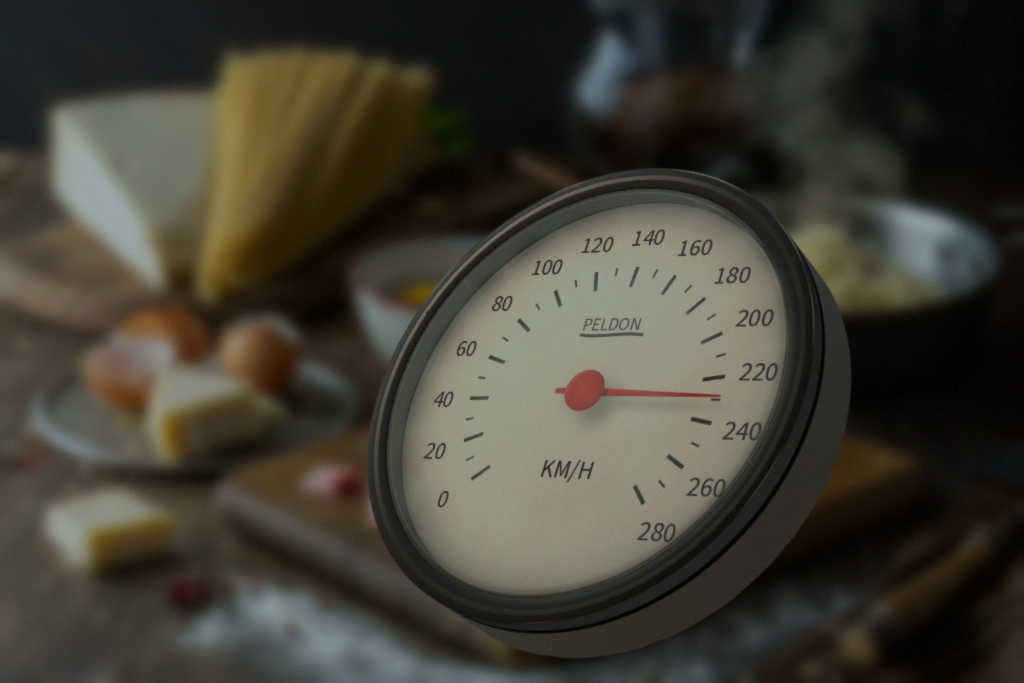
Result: 230 km/h
